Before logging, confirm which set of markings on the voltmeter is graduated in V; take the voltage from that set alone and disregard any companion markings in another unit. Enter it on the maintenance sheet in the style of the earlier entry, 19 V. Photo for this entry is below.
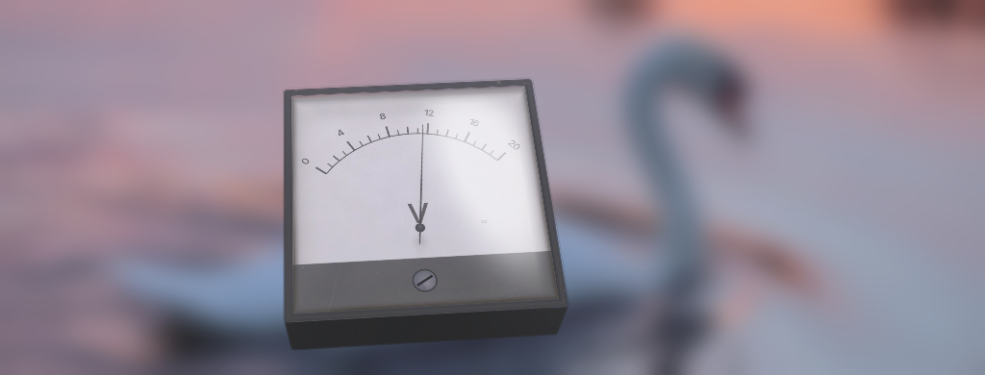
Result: 11.5 V
